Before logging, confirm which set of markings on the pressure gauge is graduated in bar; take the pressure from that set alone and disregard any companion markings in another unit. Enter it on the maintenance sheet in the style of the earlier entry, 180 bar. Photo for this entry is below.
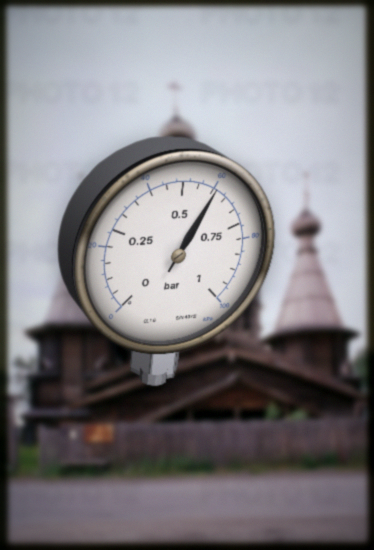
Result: 0.6 bar
